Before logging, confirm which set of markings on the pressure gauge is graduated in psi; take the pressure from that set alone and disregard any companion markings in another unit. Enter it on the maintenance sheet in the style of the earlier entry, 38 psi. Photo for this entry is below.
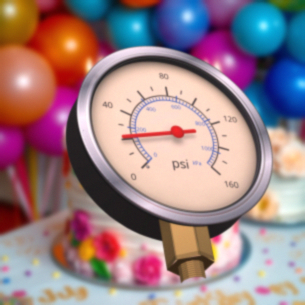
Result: 20 psi
